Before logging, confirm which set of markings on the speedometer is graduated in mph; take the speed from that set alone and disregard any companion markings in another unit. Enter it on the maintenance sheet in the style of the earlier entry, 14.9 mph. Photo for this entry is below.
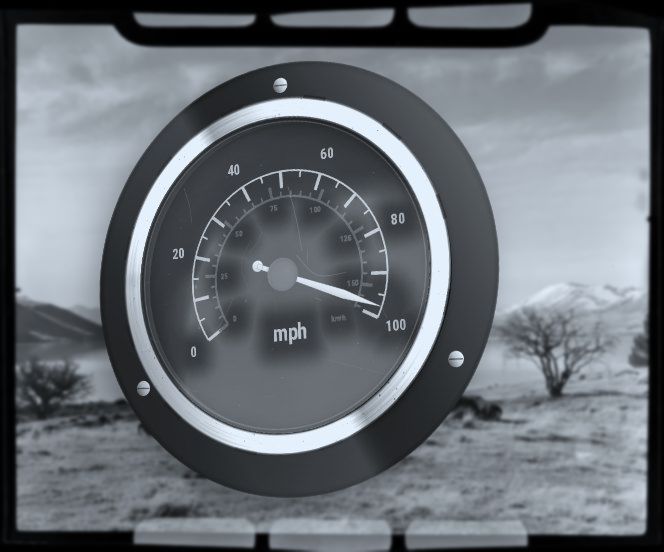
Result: 97.5 mph
